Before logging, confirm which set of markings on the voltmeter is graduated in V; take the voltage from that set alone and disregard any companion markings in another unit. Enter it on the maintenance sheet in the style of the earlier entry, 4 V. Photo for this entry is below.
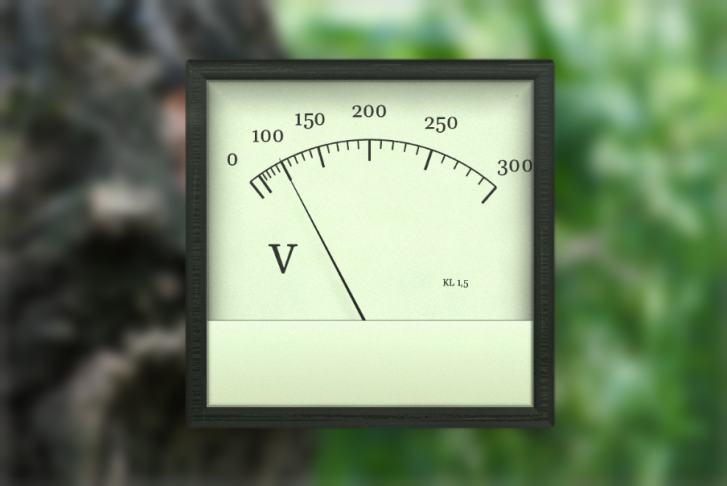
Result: 100 V
